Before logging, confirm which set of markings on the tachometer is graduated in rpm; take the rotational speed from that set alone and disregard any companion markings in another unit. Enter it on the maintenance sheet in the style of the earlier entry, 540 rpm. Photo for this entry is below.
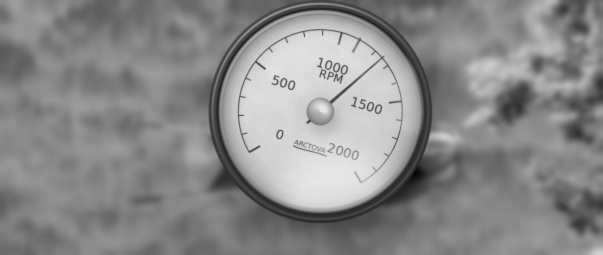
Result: 1250 rpm
